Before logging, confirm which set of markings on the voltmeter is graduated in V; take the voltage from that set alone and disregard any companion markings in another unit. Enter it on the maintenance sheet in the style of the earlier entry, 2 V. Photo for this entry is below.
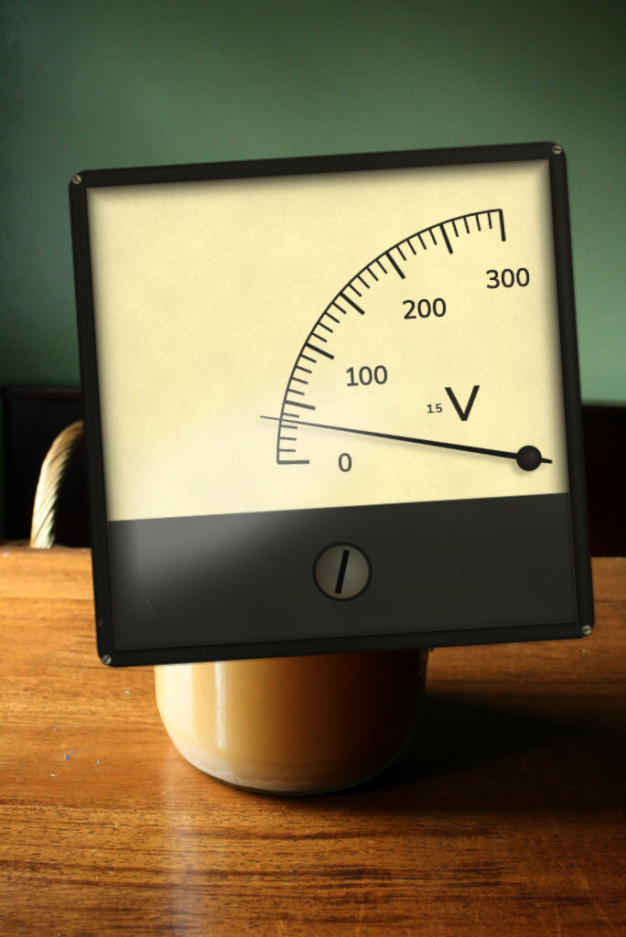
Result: 35 V
